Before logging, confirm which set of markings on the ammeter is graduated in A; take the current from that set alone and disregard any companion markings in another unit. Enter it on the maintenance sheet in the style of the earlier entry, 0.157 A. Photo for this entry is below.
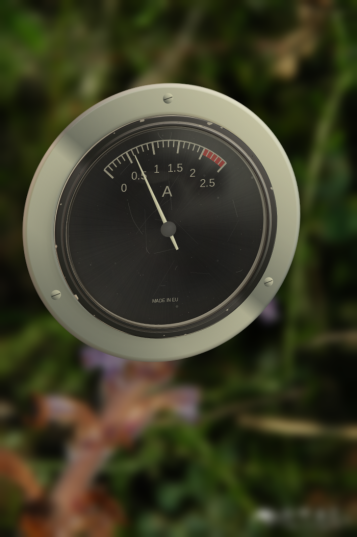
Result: 0.6 A
